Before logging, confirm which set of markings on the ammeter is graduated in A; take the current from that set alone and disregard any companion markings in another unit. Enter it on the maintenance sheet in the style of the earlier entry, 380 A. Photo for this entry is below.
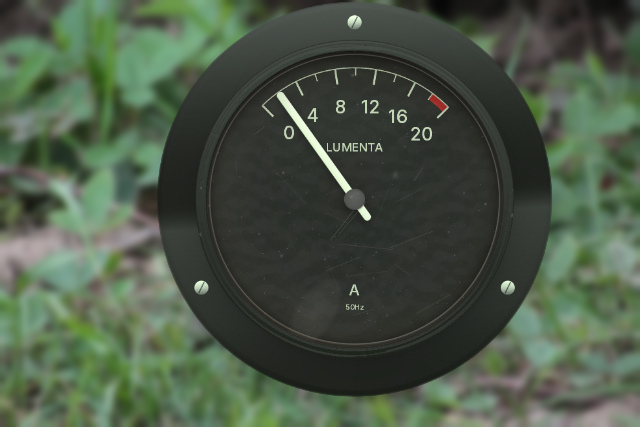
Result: 2 A
